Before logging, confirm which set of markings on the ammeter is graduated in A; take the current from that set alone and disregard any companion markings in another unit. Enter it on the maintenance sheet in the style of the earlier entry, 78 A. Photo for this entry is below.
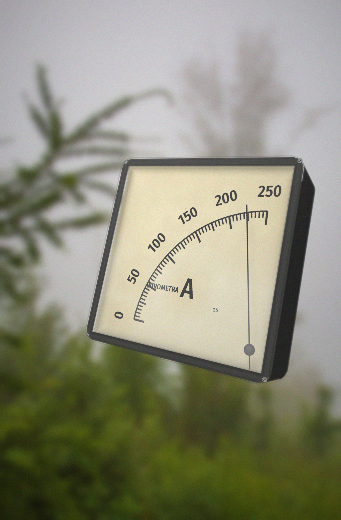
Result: 225 A
